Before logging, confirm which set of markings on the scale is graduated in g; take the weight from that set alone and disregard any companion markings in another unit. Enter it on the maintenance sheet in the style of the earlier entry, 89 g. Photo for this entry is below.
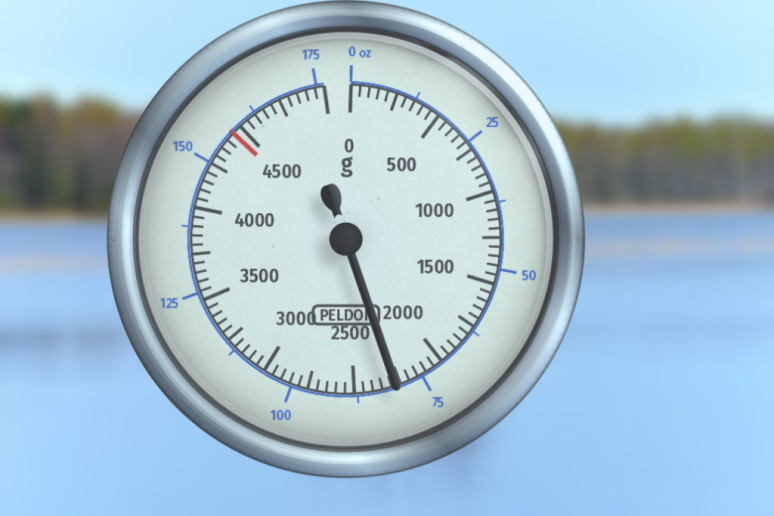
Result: 2275 g
